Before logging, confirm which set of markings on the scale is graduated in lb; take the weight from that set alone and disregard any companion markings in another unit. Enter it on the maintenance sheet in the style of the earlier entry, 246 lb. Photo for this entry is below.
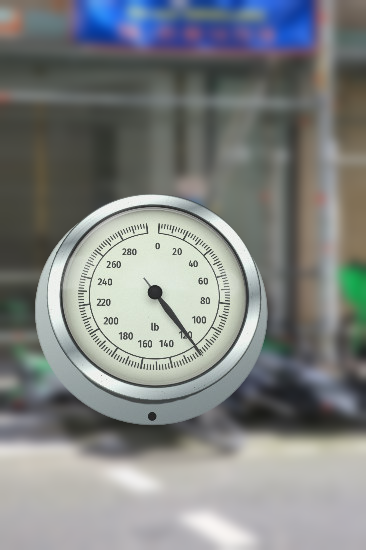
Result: 120 lb
